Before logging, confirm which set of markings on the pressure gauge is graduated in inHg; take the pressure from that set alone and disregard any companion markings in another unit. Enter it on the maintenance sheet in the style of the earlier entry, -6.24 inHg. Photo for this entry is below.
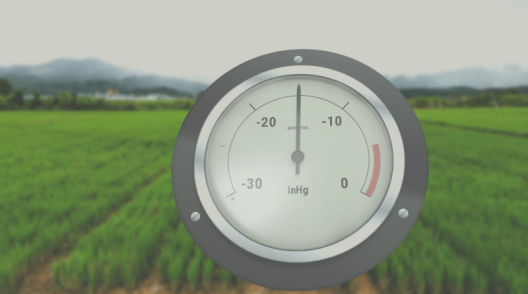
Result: -15 inHg
